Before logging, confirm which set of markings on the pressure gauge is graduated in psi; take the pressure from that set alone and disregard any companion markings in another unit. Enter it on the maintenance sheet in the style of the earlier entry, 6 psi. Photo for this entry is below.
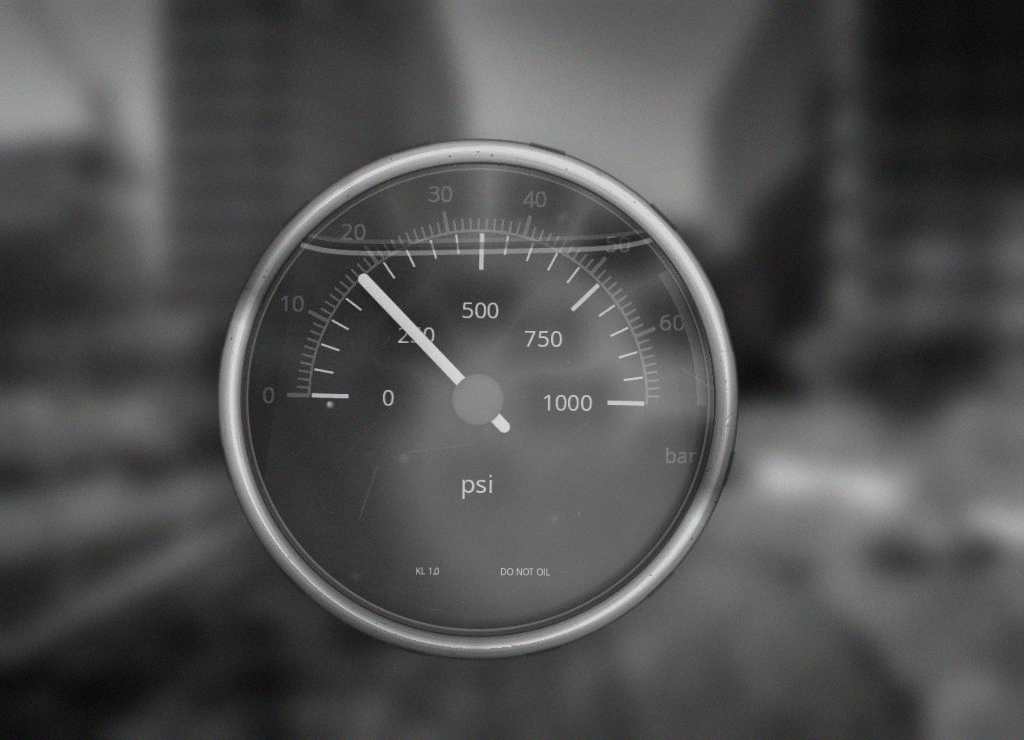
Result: 250 psi
